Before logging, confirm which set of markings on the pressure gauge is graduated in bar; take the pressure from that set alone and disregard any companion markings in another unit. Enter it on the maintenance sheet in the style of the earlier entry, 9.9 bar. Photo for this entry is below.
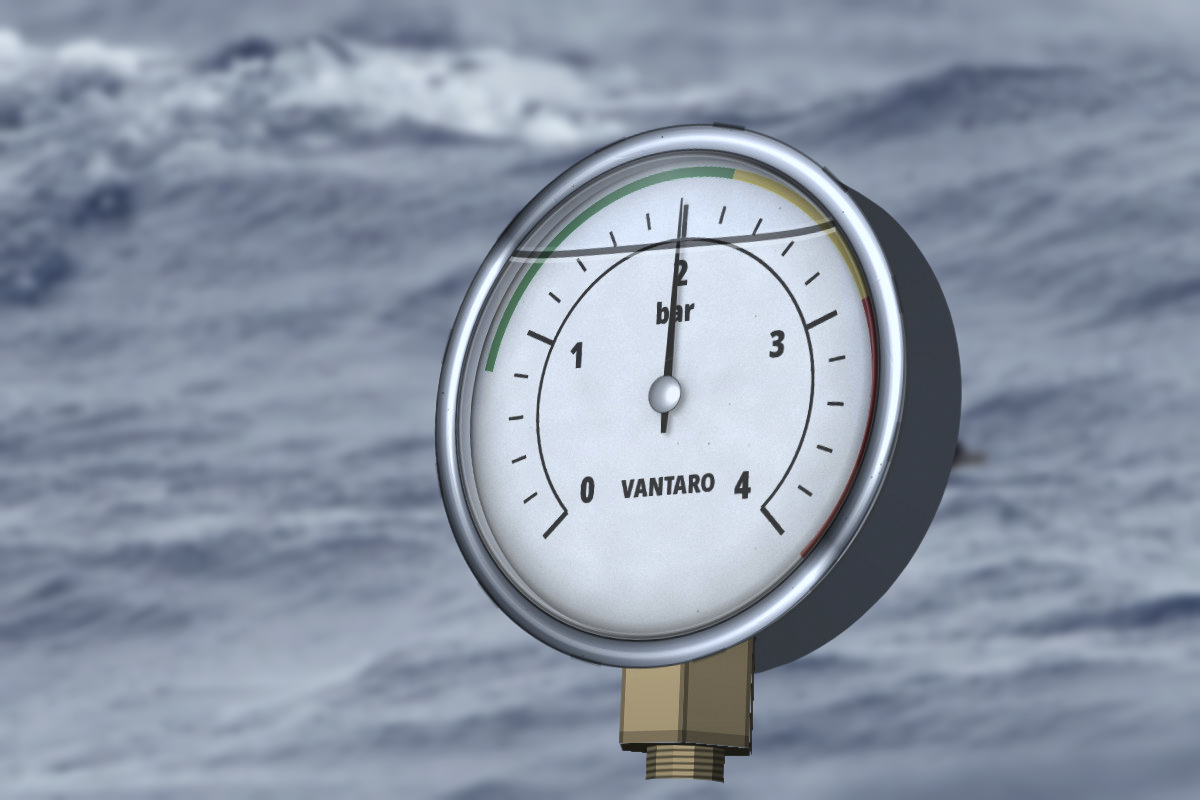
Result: 2 bar
